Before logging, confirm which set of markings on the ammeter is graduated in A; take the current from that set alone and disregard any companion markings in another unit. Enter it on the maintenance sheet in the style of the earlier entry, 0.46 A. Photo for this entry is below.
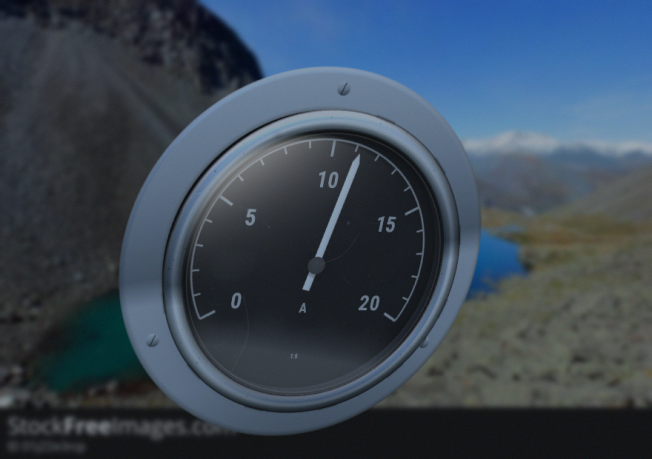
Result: 11 A
